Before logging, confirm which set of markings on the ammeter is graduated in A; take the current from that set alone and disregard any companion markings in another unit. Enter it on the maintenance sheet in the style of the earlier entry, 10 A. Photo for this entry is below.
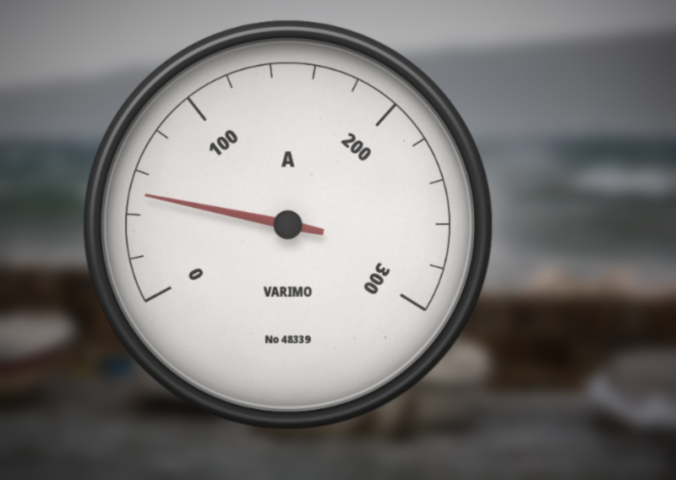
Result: 50 A
